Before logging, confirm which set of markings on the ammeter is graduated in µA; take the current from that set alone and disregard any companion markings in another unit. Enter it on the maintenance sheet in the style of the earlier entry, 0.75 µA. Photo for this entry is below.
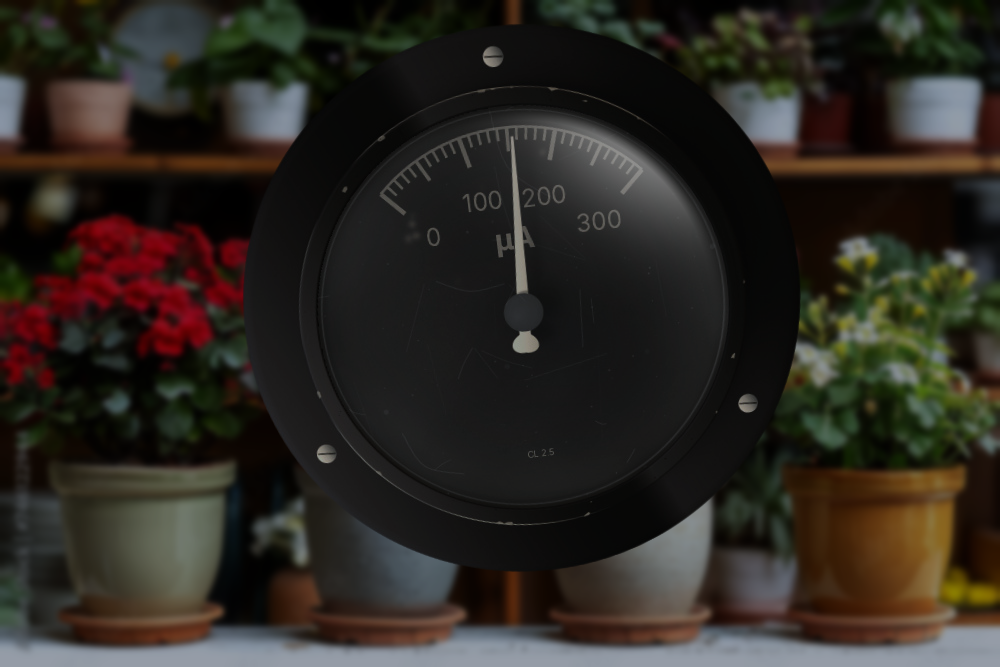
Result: 155 µA
